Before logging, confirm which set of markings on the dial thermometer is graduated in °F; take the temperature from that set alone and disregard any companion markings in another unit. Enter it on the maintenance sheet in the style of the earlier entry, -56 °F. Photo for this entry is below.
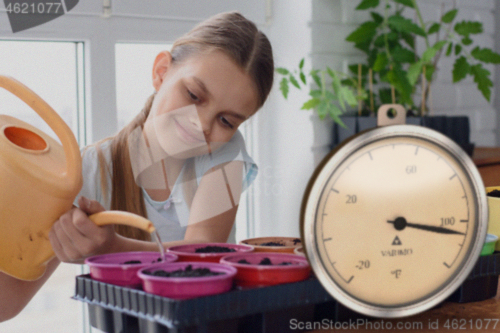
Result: 105 °F
